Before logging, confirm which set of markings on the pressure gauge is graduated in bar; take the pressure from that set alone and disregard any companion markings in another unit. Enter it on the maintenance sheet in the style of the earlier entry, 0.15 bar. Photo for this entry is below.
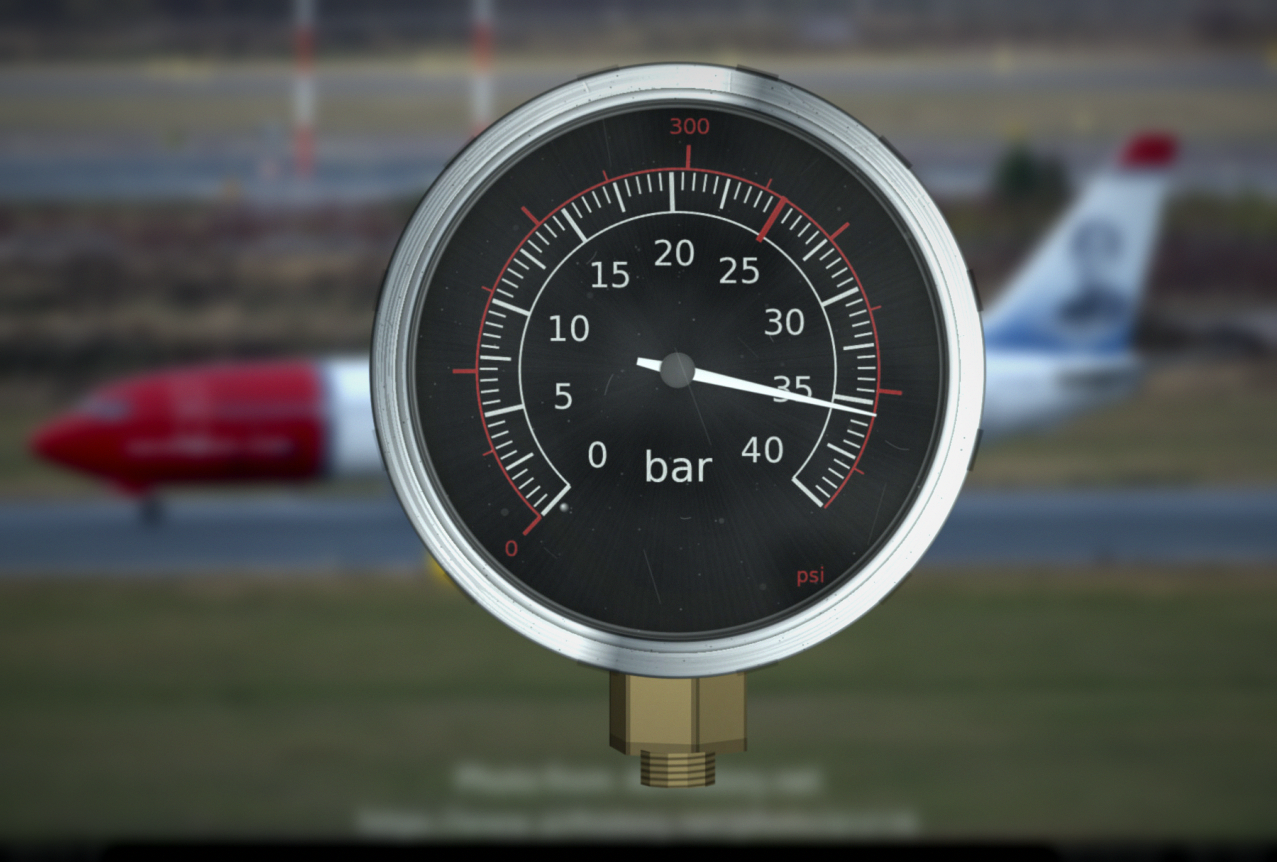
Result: 35.5 bar
